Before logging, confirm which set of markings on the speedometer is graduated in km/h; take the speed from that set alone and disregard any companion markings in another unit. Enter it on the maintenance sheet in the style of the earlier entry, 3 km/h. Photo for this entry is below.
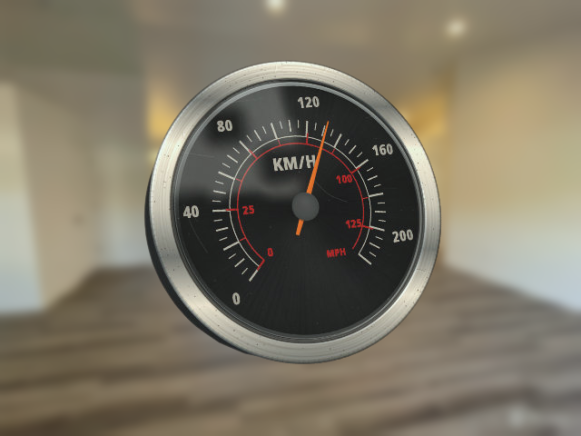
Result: 130 km/h
